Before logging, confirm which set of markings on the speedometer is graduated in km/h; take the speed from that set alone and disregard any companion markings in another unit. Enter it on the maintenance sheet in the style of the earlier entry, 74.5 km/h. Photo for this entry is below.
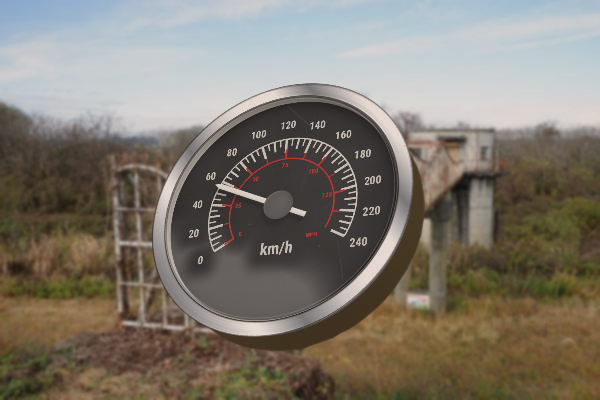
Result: 55 km/h
